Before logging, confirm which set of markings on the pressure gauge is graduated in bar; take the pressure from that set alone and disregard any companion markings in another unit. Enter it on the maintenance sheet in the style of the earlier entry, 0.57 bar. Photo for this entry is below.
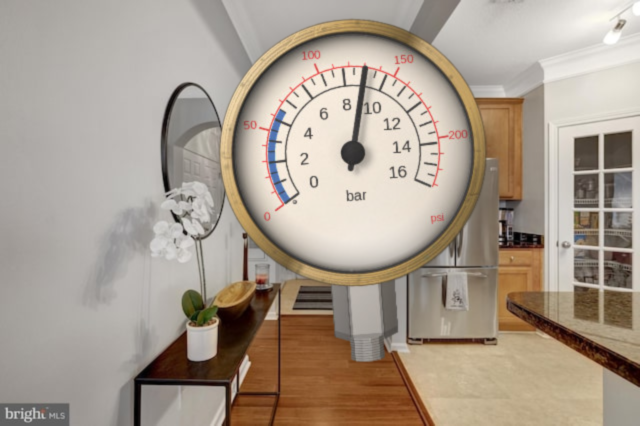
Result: 9 bar
